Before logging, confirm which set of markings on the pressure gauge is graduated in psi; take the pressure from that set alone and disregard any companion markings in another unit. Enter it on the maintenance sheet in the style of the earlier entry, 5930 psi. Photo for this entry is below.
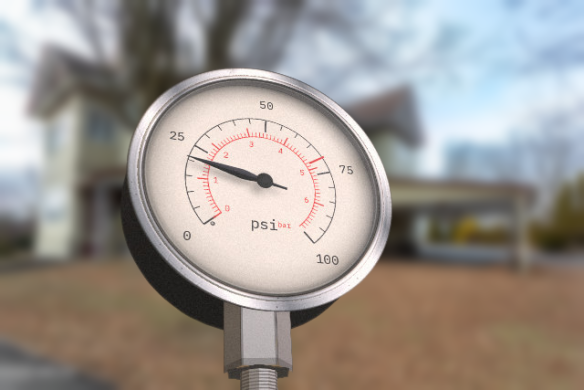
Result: 20 psi
